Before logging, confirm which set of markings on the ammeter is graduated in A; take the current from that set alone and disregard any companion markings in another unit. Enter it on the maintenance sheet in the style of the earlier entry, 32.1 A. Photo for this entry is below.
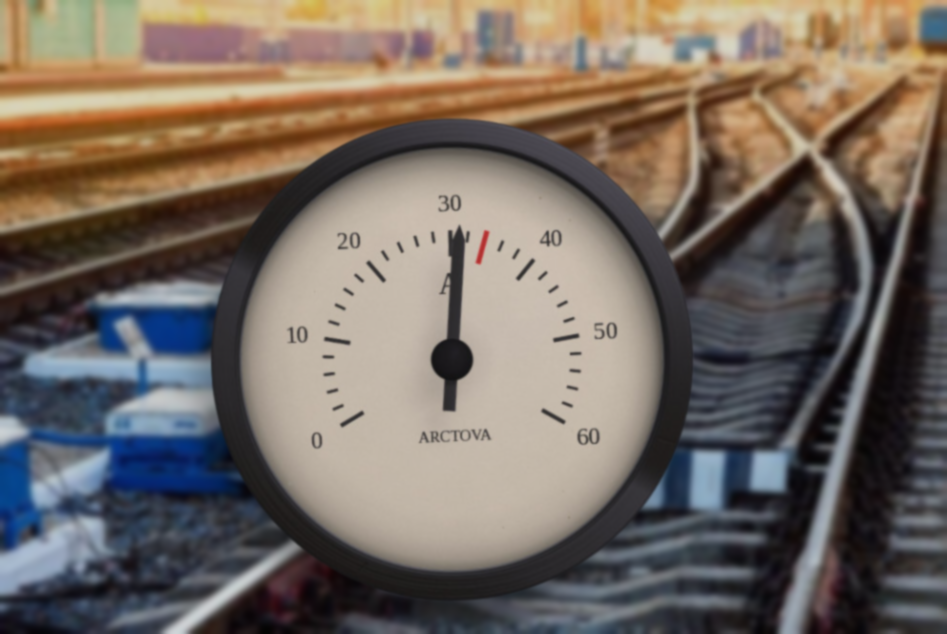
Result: 31 A
